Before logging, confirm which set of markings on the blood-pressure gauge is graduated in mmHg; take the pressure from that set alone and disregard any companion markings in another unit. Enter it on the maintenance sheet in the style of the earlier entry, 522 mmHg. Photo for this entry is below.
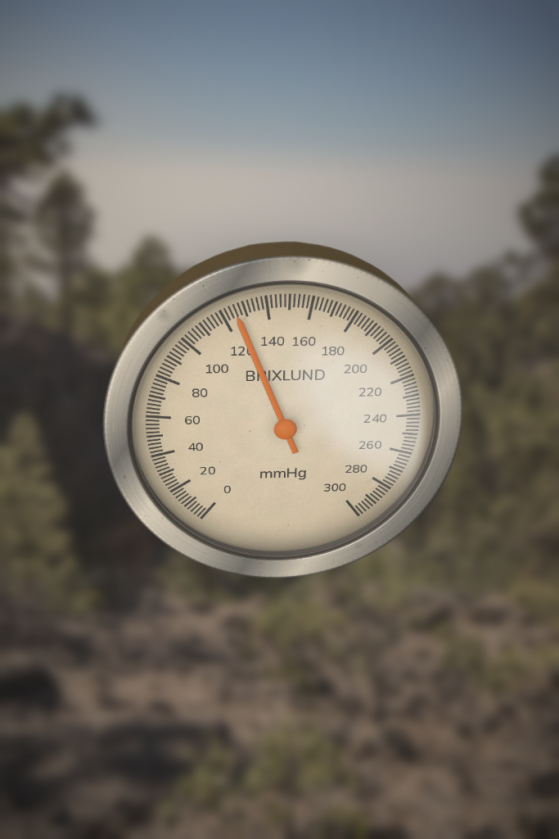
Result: 126 mmHg
